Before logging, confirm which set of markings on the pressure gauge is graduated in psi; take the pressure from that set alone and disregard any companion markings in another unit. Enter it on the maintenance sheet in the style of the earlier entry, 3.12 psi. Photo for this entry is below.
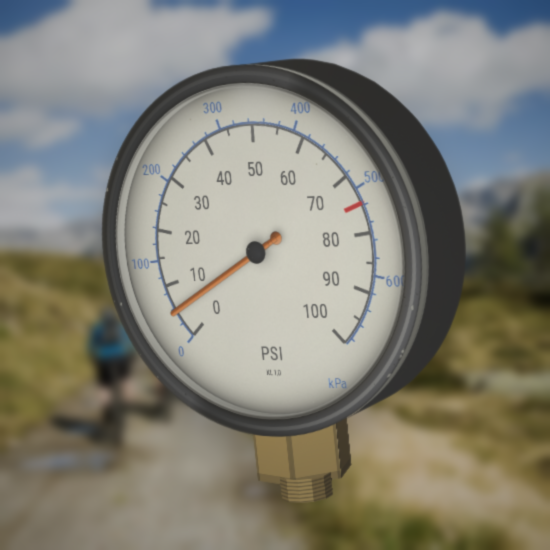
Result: 5 psi
